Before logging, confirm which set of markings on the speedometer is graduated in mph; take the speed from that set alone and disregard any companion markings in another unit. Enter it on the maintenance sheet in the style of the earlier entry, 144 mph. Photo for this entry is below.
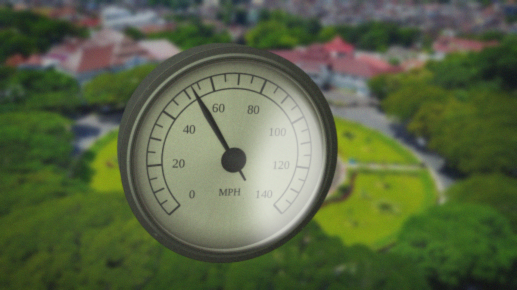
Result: 52.5 mph
